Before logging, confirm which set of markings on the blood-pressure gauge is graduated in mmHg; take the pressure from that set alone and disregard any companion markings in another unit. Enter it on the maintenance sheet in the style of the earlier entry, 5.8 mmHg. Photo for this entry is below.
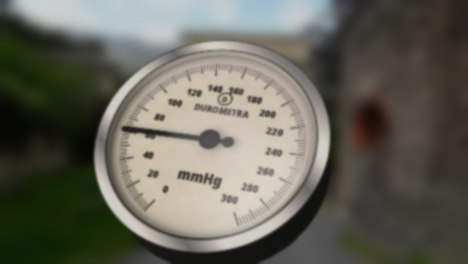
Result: 60 mmHg
